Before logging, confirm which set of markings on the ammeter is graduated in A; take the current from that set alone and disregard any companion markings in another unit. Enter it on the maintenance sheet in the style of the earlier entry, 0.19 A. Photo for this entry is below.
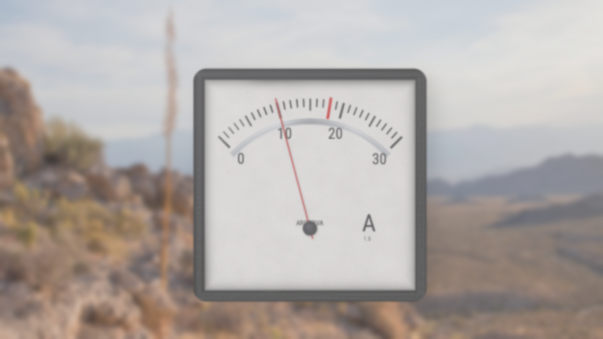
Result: 10 A
